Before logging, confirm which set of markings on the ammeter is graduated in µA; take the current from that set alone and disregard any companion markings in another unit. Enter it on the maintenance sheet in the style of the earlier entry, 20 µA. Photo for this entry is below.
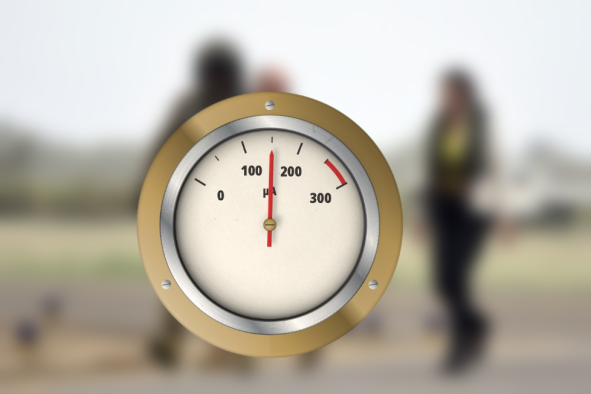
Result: 150 µA
